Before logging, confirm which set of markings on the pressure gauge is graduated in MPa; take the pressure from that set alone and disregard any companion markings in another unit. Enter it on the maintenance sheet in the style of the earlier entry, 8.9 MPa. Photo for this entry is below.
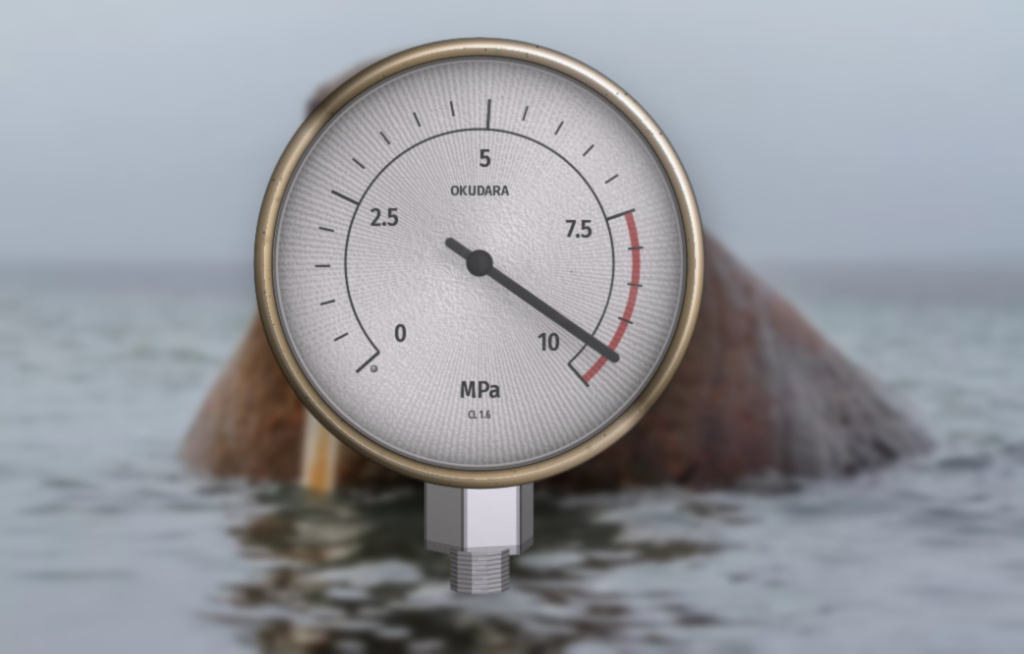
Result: 9.5 MPa
